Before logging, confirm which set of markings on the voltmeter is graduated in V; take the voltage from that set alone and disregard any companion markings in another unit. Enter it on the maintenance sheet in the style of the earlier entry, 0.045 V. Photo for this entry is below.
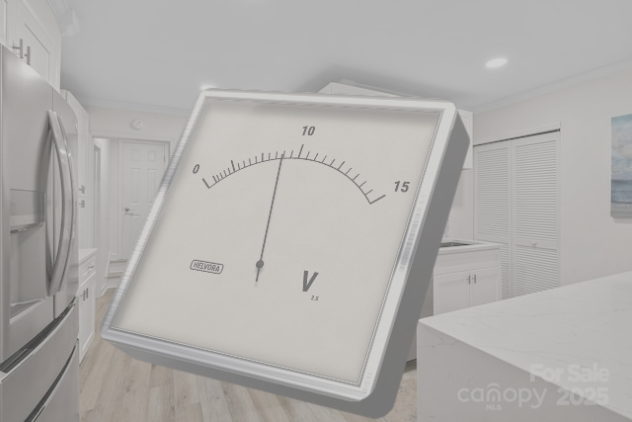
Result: 9 V
